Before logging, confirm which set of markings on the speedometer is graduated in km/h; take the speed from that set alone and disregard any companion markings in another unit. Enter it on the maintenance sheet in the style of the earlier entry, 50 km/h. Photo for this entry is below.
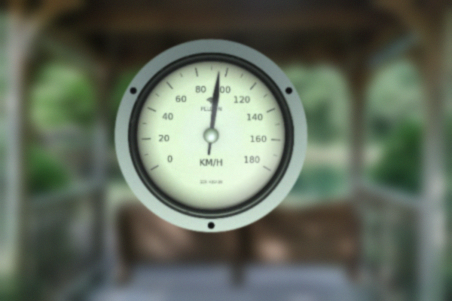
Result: 95 km/h
